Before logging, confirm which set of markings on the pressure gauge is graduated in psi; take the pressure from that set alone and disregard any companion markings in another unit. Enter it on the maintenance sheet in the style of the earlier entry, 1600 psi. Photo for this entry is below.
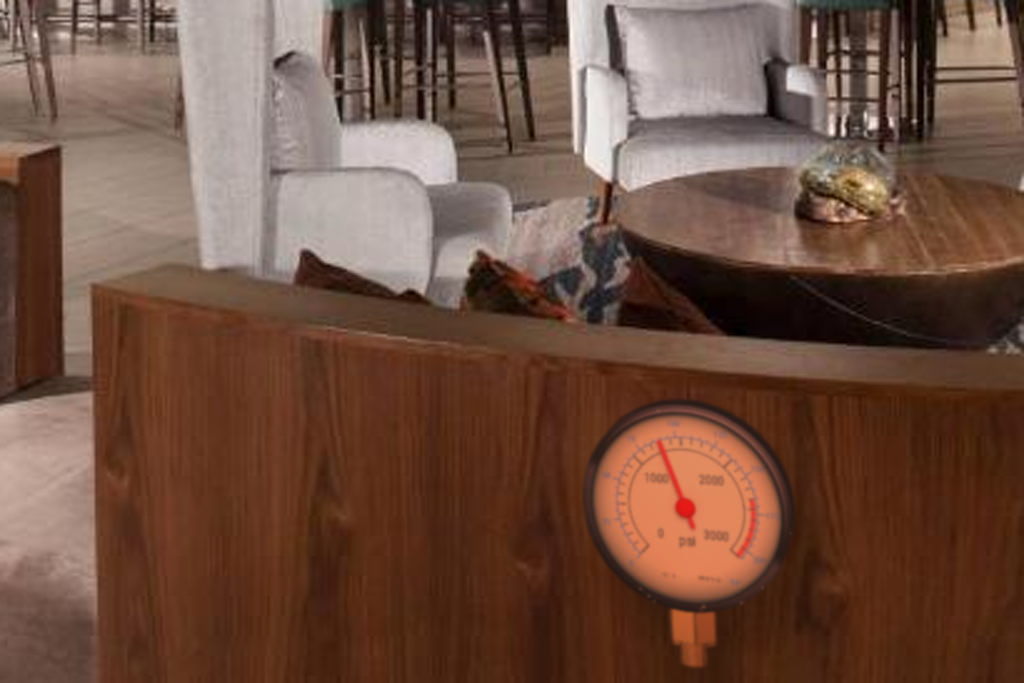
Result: 1300 psi
